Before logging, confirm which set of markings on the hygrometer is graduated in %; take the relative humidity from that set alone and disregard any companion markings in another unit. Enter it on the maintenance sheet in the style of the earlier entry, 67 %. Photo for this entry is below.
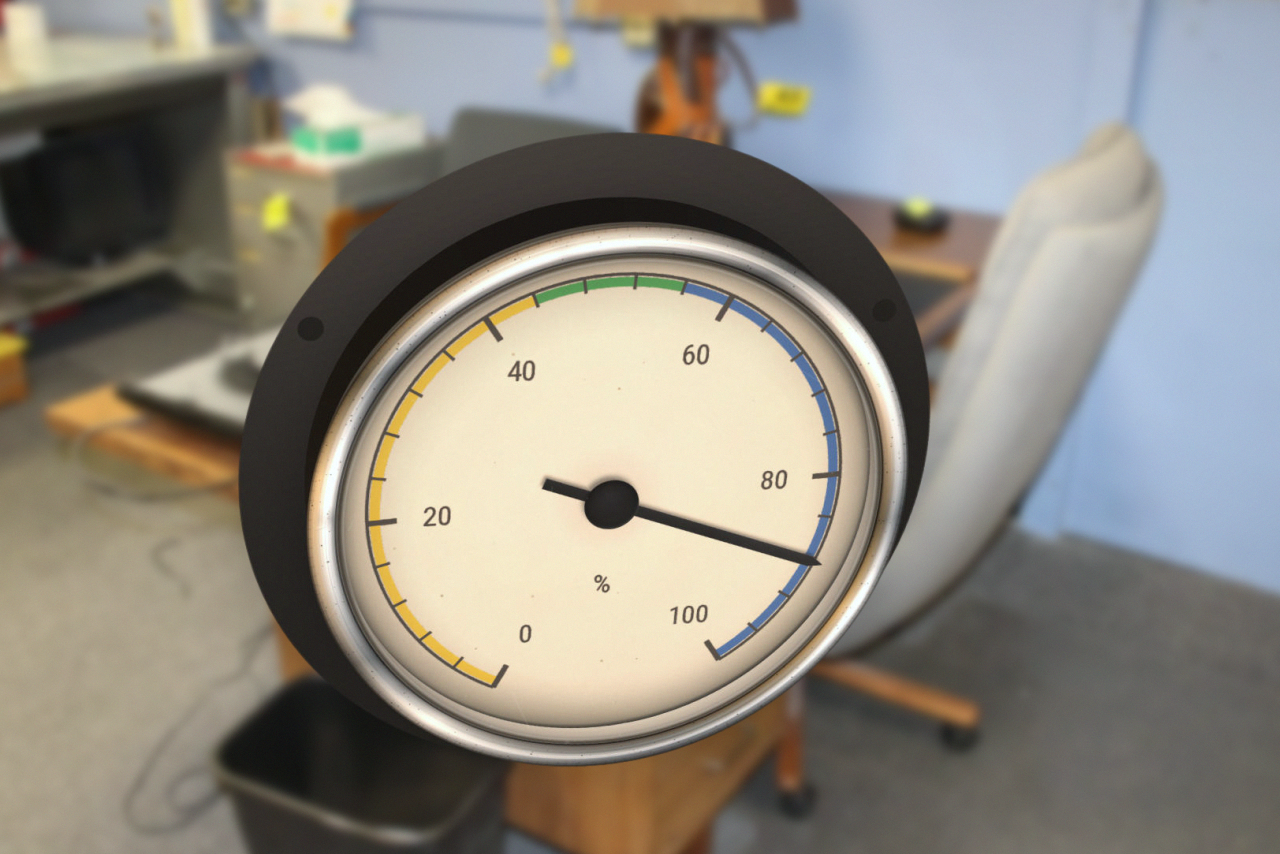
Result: 88 %
